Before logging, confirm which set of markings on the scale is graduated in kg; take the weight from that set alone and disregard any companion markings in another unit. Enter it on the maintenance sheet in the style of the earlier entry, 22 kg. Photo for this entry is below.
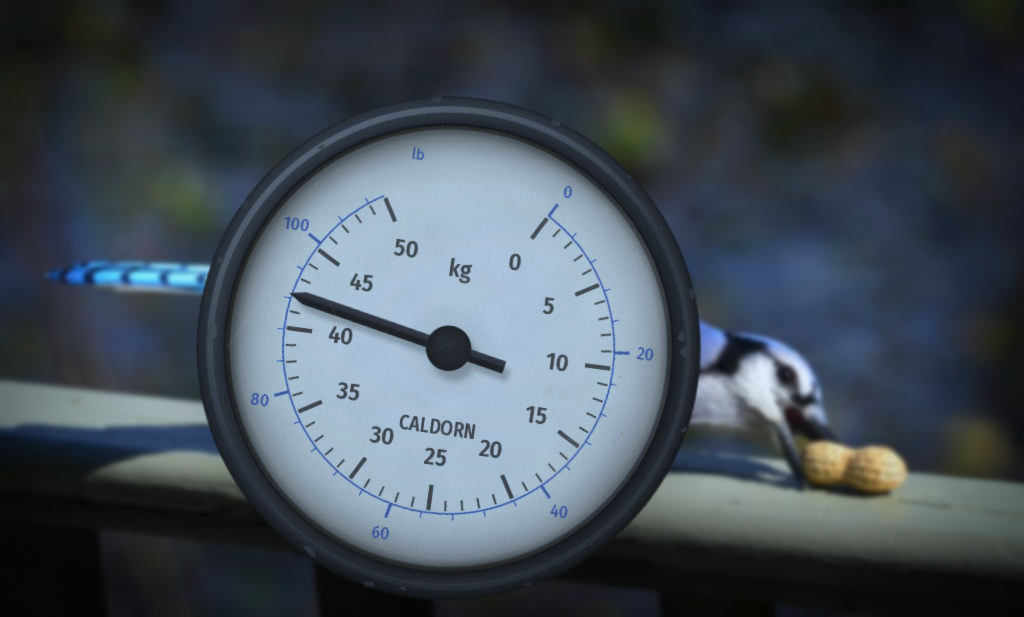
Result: 42 kg
